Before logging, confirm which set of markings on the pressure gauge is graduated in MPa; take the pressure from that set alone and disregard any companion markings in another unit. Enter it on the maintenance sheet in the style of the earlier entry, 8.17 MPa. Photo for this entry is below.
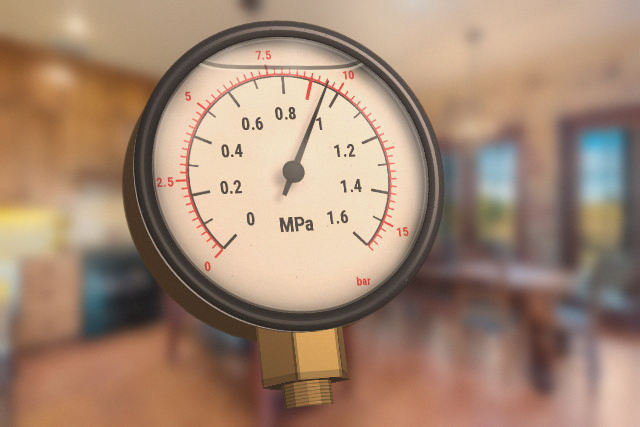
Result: 0.95 MPa
